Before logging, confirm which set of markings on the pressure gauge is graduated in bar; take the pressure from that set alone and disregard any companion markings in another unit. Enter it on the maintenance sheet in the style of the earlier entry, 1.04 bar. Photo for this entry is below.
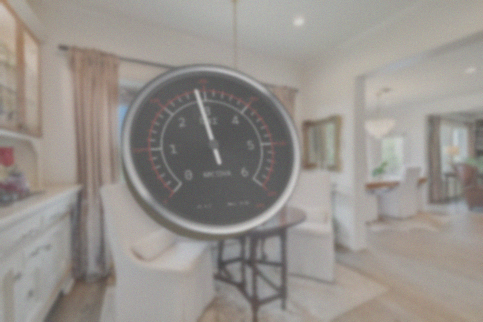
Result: 2.8 bar
